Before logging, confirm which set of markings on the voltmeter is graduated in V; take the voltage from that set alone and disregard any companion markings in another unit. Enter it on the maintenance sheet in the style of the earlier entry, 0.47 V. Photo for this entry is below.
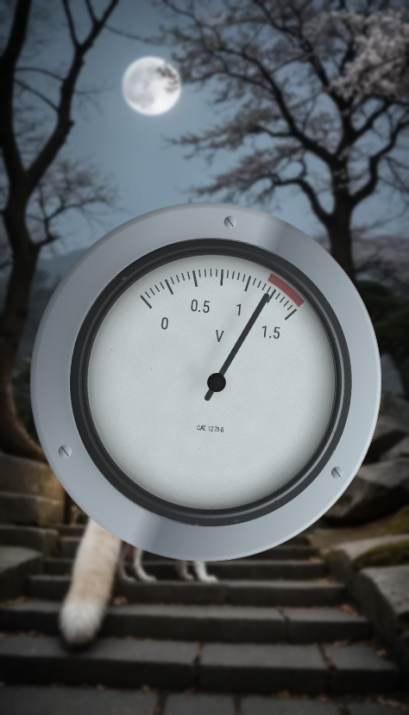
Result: 1.2 V
